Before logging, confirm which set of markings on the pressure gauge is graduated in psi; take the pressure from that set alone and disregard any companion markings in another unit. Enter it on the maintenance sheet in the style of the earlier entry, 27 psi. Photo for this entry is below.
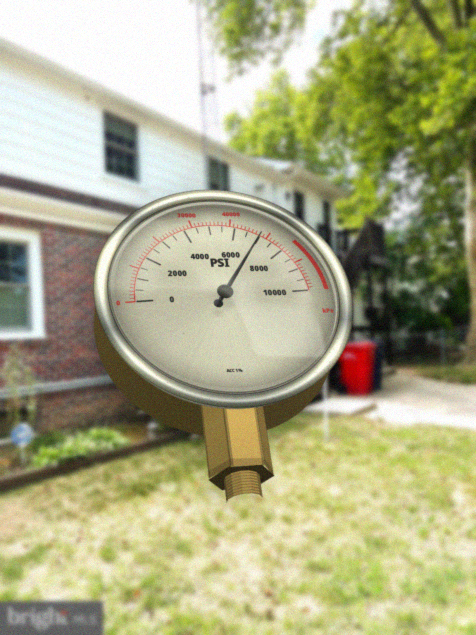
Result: 7000 psi
